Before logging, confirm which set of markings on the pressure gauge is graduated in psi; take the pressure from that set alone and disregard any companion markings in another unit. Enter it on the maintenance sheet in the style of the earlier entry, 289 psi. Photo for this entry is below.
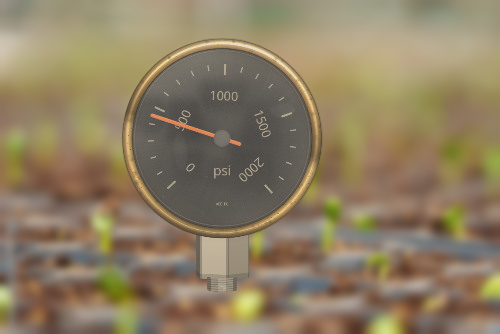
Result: 450 psi
